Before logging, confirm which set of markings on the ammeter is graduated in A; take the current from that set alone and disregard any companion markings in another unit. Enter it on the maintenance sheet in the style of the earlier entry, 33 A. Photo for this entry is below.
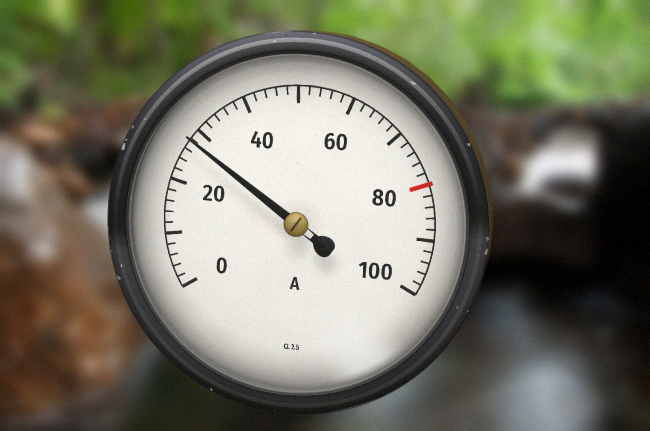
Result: 28 A
